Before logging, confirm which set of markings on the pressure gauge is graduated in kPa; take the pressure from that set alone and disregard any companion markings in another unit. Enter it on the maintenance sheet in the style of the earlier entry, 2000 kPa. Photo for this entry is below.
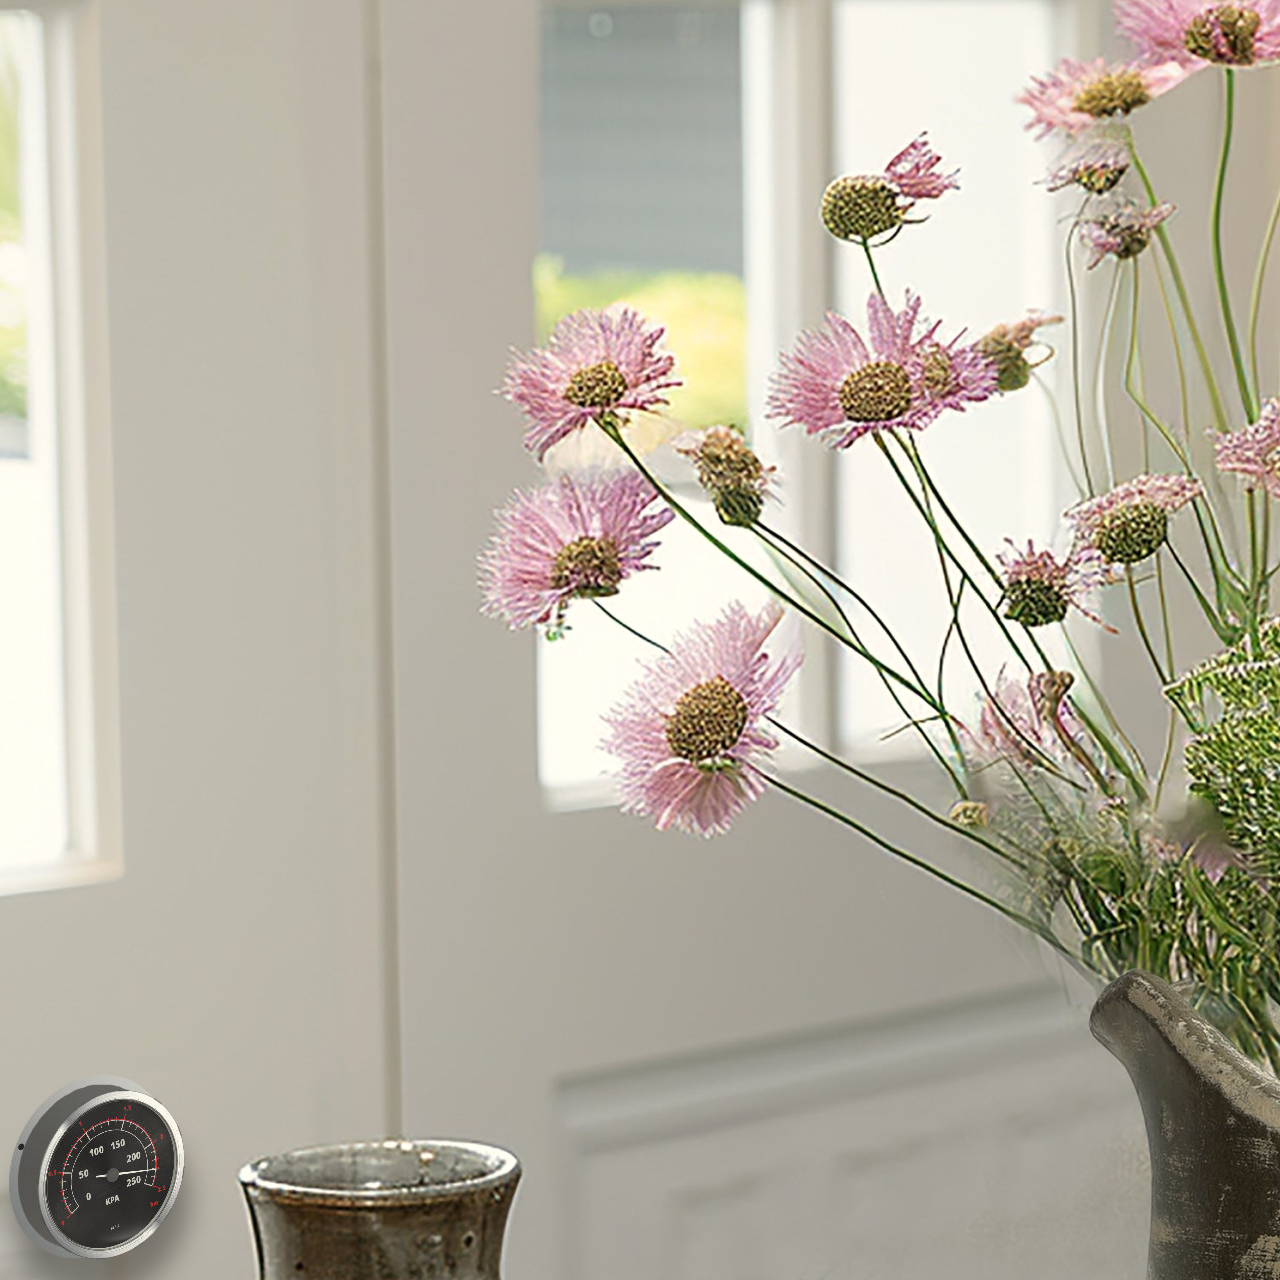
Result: 230 kPa
